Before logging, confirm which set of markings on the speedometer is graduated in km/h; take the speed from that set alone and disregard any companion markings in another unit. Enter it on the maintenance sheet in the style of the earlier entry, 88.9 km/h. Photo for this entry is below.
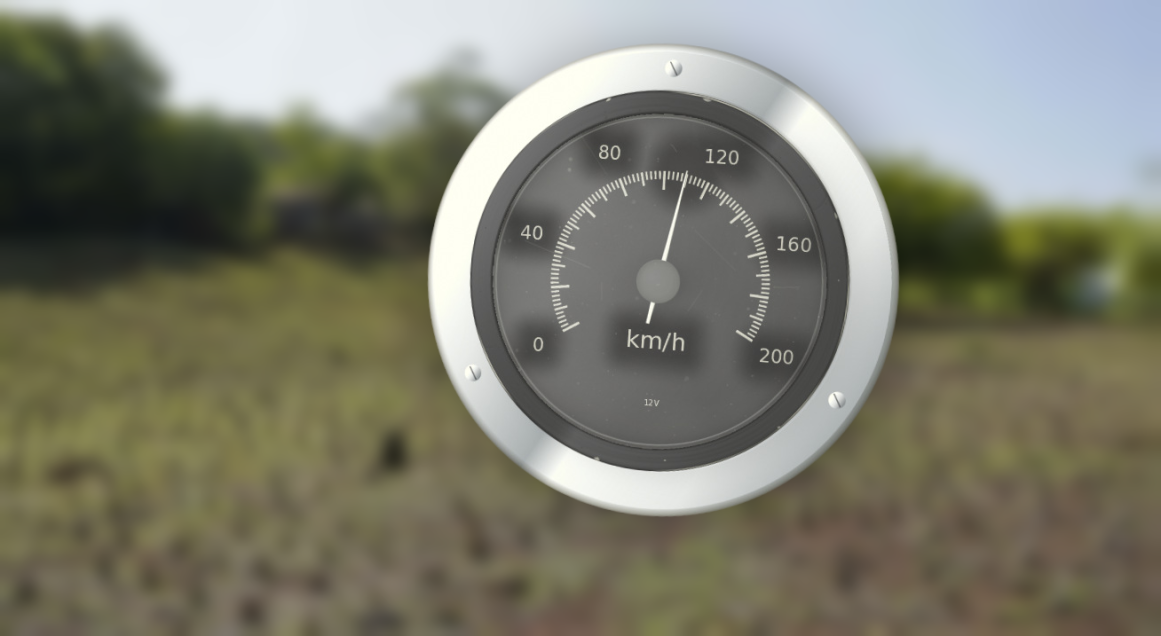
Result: 110 km/h
